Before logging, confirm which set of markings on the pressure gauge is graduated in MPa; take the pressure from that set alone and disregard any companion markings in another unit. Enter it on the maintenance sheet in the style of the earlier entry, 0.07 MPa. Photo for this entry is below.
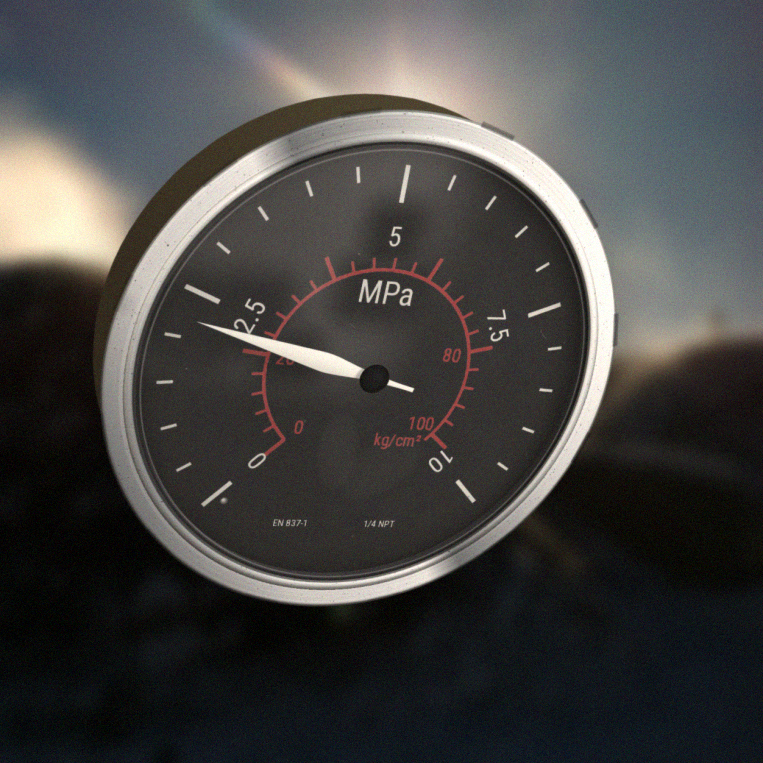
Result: 2.25 MPa
